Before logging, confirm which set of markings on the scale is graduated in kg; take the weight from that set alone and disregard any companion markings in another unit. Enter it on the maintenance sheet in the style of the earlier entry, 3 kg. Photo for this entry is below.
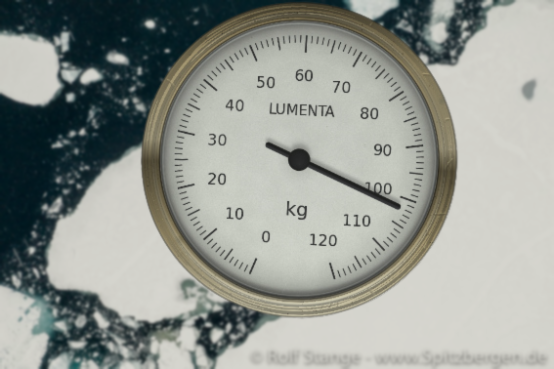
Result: 102 kg
